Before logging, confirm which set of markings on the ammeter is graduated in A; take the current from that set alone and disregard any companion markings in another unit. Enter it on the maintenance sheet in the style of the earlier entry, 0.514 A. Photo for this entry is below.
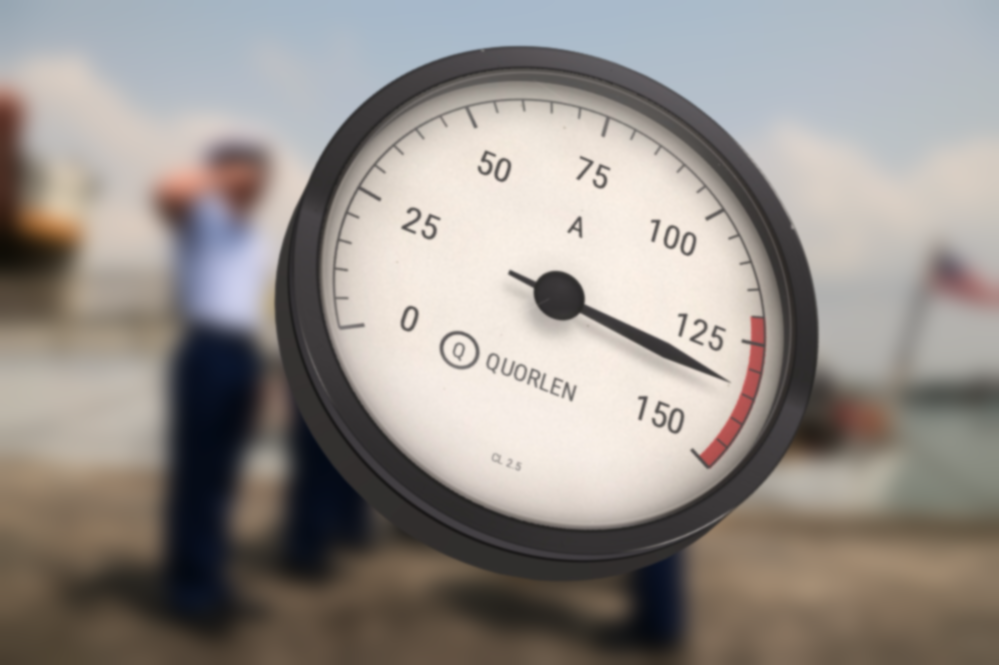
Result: 135 A
